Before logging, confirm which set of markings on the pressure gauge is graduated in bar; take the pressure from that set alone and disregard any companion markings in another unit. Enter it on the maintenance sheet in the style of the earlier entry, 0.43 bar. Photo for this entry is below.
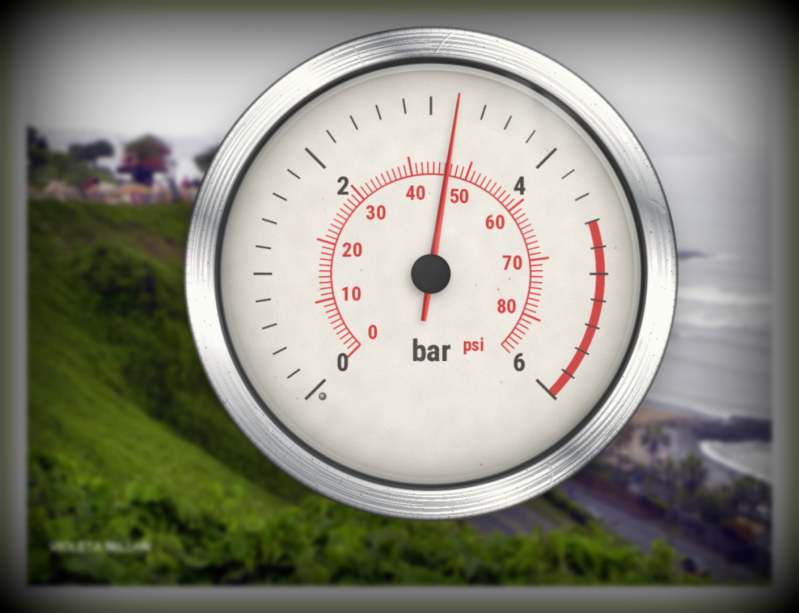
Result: 3.2 bar
